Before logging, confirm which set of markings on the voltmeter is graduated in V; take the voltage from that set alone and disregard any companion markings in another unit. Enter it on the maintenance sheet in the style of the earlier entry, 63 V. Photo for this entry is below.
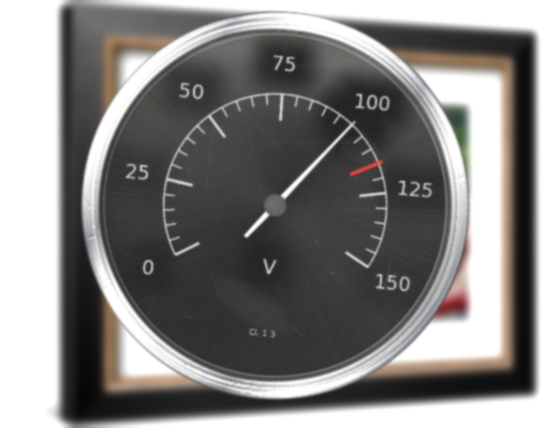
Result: 100 V
